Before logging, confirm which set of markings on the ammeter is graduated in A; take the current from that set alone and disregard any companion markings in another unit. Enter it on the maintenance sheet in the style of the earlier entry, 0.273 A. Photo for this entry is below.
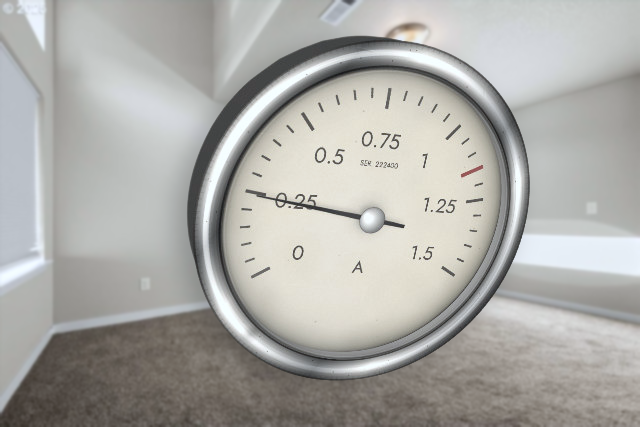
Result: 0.25 A
